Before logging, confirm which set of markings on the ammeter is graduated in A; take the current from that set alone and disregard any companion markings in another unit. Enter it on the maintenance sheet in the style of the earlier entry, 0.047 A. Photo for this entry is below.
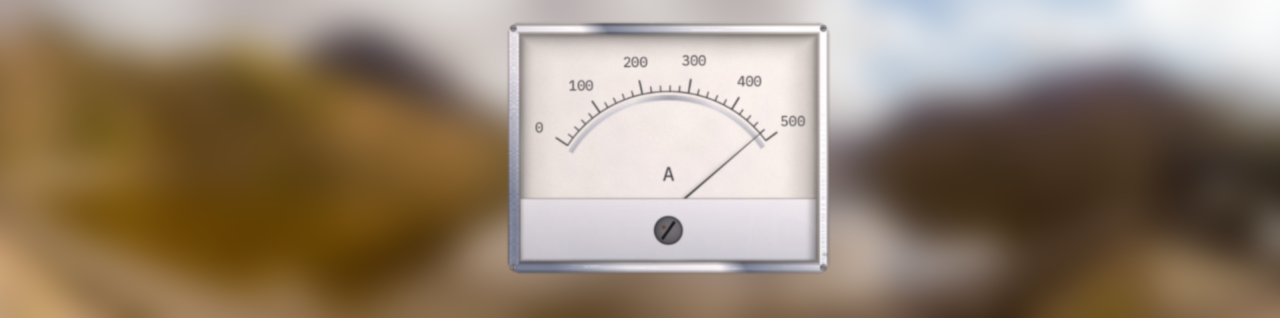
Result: 480 A
